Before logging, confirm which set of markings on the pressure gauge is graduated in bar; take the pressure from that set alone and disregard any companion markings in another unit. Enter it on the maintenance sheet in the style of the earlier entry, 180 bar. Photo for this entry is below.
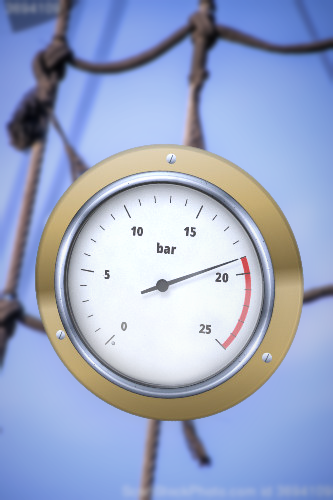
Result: 19 bar
